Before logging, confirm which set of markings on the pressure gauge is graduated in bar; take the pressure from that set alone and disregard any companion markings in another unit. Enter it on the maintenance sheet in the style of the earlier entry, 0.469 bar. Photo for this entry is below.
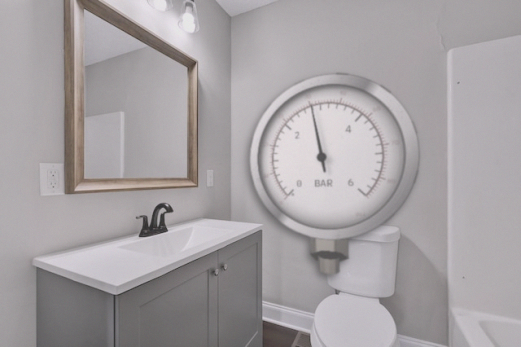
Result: 2.8 bar
